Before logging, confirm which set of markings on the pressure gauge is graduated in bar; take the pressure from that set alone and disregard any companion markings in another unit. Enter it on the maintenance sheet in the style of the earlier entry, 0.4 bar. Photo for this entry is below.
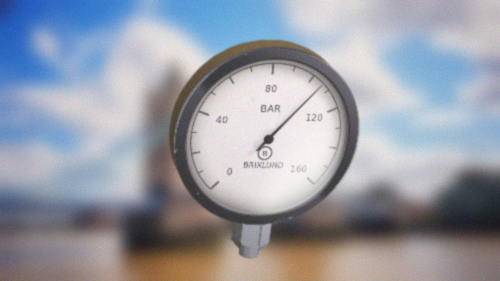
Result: 105 bar
